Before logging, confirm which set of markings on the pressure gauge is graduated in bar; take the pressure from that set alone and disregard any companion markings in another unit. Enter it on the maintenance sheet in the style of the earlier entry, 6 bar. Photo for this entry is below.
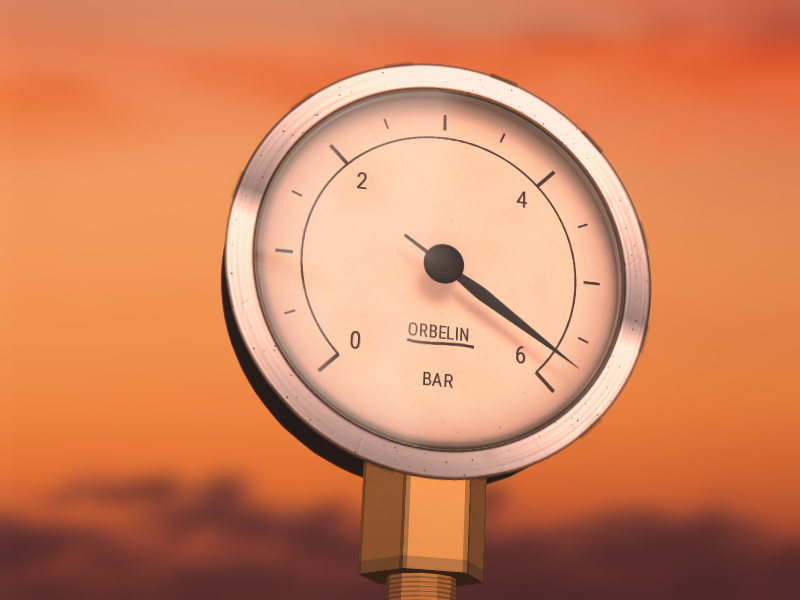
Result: 5.75 bar
